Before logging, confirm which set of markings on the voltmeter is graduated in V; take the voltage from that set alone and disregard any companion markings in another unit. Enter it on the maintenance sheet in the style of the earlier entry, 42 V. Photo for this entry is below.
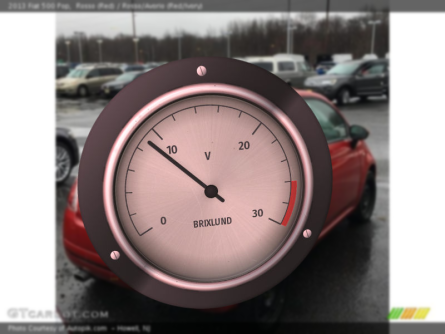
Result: 9 V
